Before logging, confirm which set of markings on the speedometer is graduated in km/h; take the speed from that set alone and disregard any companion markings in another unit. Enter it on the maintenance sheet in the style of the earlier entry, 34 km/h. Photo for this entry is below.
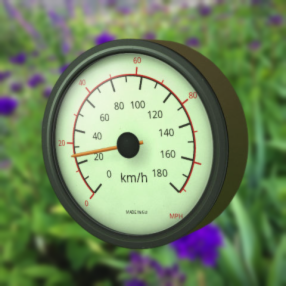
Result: 25 km/h
